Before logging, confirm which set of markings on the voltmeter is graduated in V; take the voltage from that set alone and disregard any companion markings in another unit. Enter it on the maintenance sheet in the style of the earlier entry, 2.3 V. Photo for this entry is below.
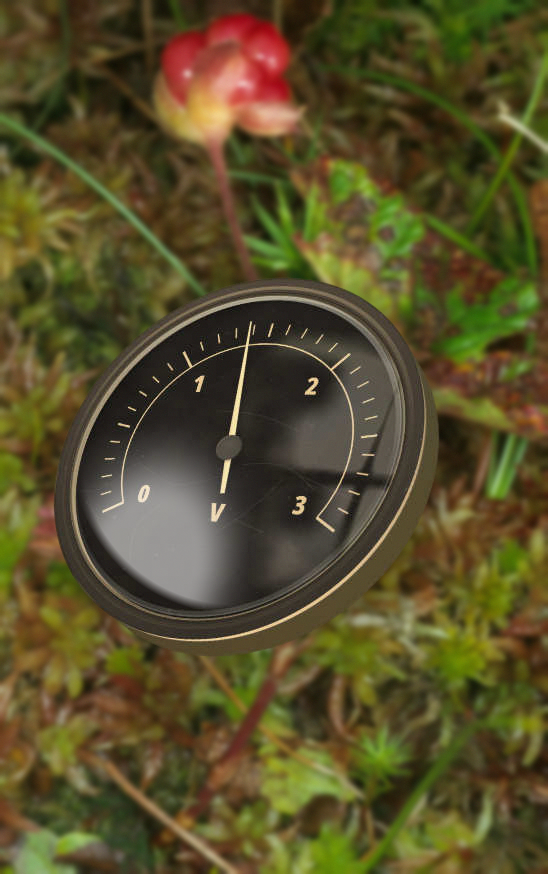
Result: 1.4 V
